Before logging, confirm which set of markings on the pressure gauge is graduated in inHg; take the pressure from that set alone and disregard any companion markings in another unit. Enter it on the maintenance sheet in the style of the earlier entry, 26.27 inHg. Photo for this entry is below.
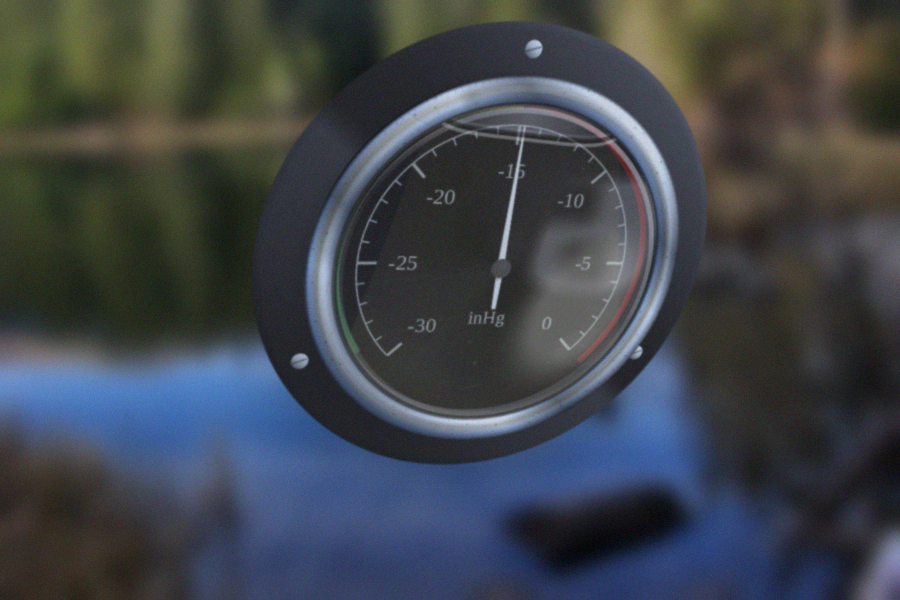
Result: -15 inHg
